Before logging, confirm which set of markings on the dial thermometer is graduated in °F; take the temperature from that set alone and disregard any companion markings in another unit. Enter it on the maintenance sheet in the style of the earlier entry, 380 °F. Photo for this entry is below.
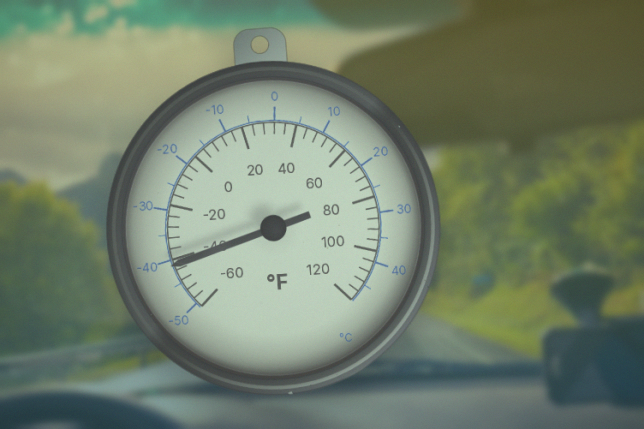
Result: -42 °F
